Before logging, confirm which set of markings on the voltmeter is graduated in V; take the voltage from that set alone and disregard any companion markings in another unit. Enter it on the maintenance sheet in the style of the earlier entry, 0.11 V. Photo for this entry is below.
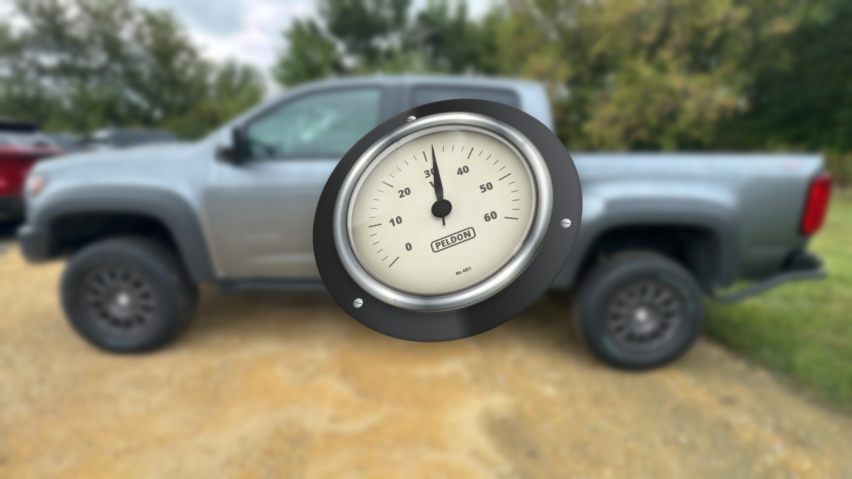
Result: 32 V
